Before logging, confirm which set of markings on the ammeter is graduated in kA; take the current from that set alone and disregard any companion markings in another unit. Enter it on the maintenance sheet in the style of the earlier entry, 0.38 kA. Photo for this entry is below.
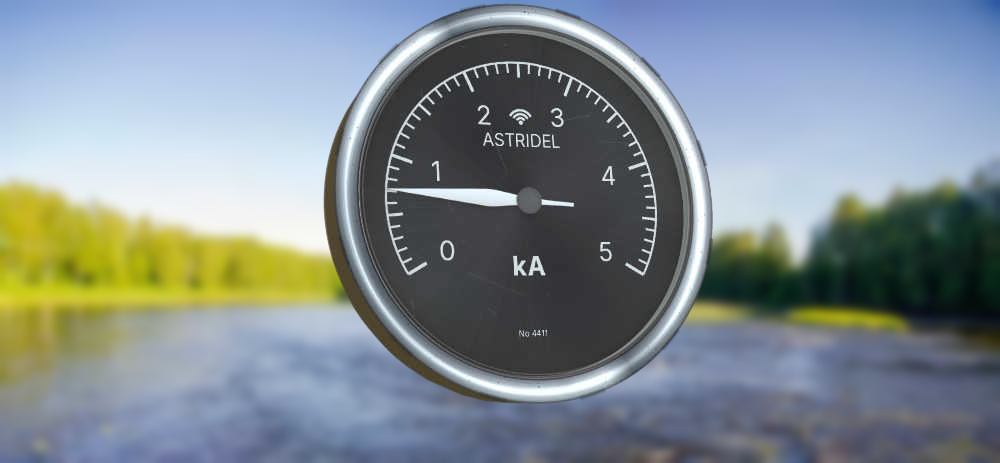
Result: 0.7 kA
